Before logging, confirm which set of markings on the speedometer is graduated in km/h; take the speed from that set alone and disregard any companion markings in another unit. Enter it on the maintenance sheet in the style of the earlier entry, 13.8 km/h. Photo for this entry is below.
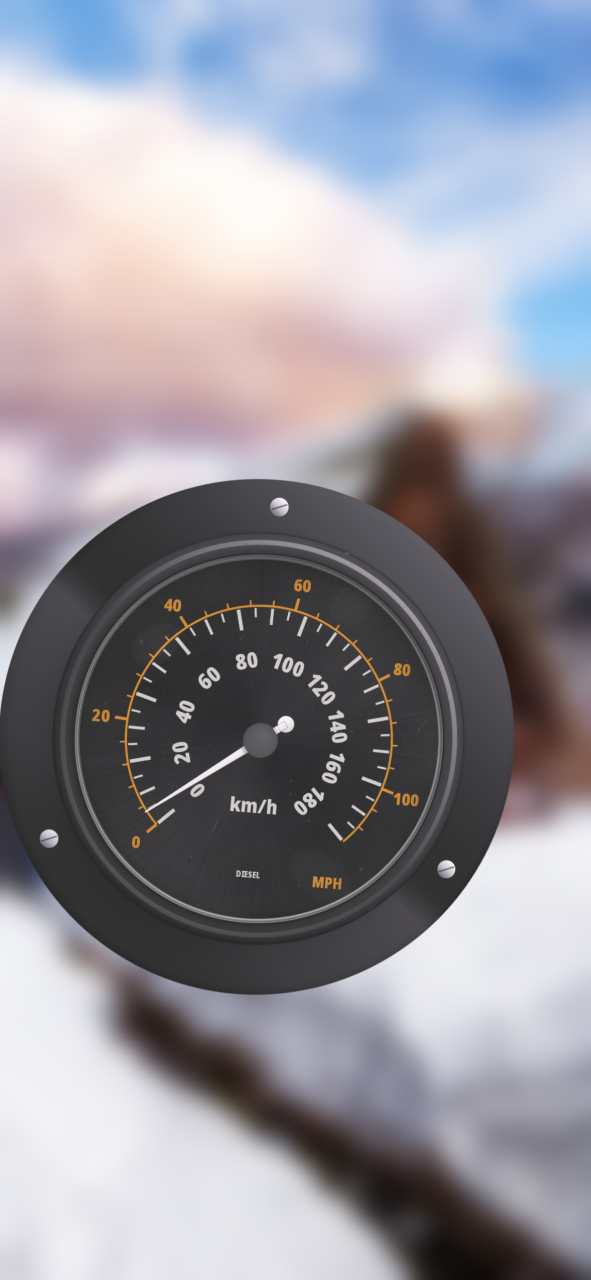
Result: 5 km/h
